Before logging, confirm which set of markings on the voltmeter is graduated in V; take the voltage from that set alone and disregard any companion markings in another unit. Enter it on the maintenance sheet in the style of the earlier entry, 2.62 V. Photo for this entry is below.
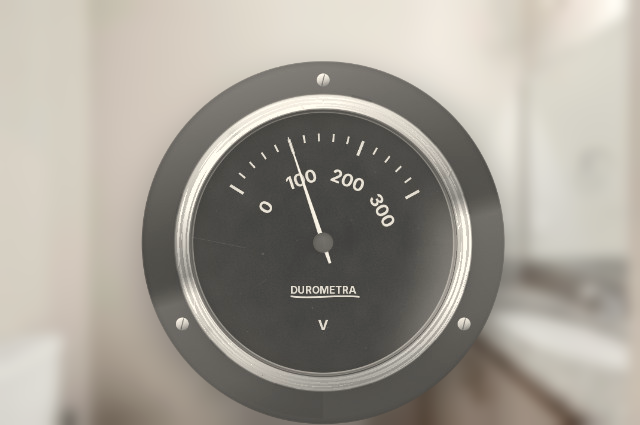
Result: 100 V
